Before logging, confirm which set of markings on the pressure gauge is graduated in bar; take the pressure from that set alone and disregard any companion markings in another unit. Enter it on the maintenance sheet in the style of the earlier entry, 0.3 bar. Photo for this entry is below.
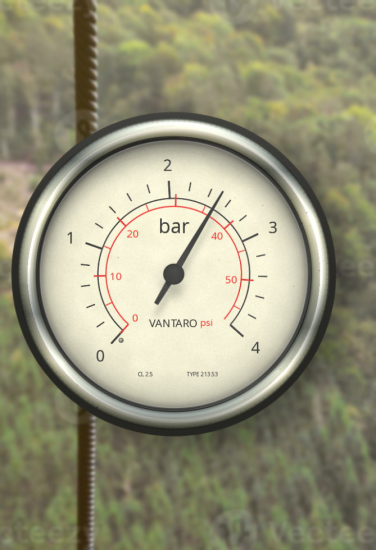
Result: 2.5 bar
